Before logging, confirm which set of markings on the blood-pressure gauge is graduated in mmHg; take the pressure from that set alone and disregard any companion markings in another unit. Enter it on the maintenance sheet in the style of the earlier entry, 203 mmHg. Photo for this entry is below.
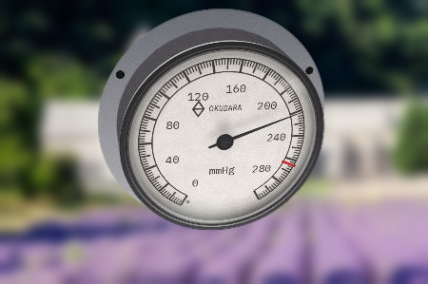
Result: 220 mmHg
